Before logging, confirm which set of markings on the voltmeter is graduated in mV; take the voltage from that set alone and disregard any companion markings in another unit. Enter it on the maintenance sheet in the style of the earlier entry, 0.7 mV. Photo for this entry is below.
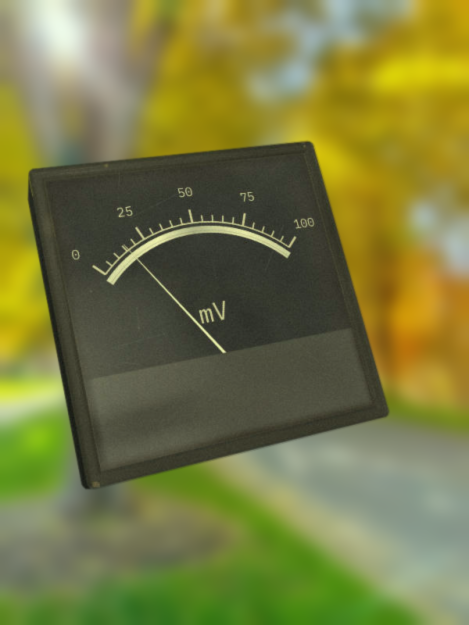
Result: 15 mV
